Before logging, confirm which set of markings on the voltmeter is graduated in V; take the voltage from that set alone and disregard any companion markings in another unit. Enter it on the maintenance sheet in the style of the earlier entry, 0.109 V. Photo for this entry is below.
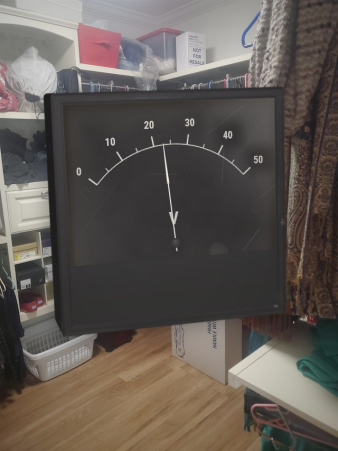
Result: 22.5 V
